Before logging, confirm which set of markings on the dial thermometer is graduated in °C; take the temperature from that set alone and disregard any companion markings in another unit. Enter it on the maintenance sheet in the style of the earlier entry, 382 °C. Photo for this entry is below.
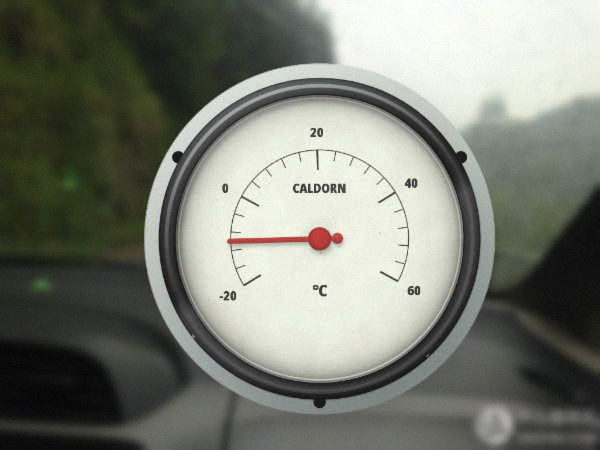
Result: -10 °C
